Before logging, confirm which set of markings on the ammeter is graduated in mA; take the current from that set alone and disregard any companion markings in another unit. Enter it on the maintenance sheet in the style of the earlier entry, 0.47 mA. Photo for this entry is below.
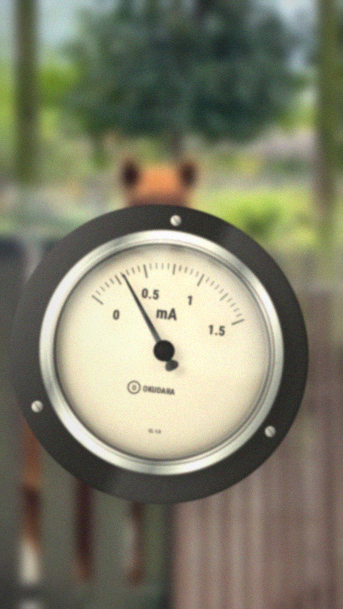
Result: 0.3 mA
